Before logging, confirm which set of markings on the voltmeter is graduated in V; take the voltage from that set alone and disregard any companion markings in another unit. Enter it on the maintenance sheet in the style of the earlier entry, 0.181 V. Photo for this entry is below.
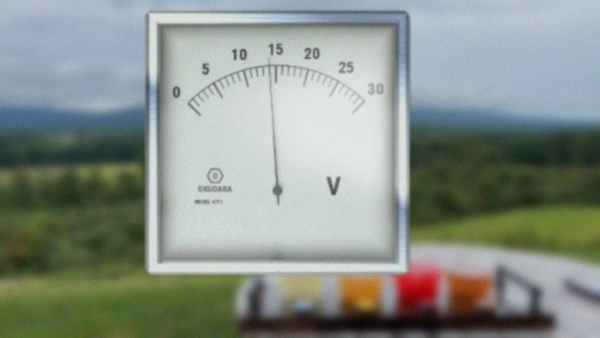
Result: 14 V
